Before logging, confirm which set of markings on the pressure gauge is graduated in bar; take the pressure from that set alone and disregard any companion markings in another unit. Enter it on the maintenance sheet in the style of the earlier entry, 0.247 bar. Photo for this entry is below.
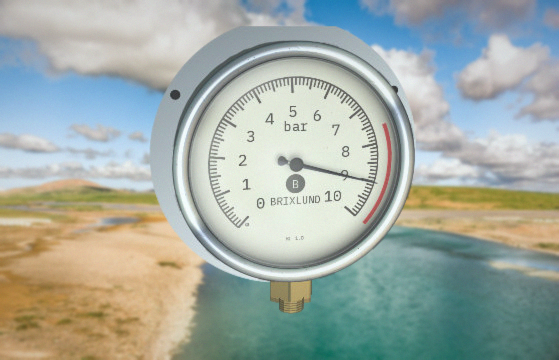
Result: 9 bar
